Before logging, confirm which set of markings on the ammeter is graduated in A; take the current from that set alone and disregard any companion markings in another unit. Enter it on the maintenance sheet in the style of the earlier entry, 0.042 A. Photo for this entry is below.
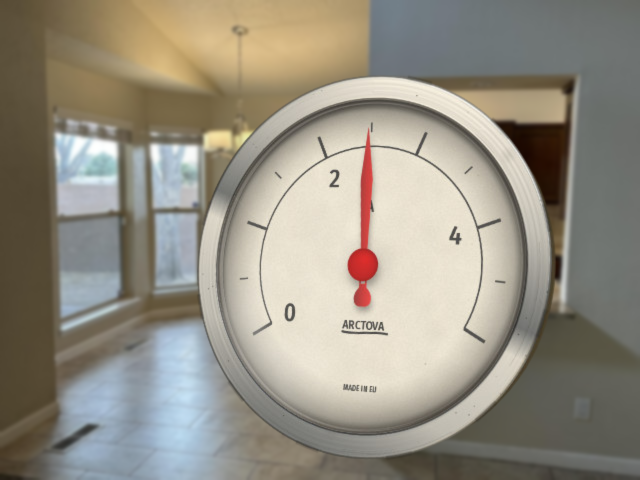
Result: 2.5 A
